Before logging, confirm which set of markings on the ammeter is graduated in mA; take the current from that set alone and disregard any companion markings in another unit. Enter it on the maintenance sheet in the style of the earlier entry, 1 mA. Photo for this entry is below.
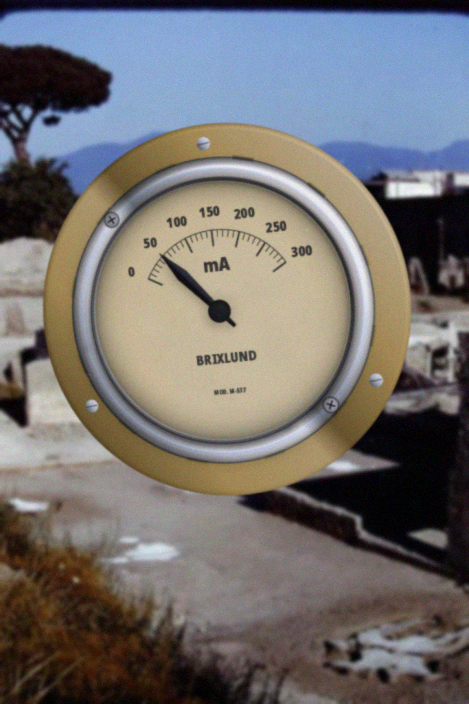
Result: 50 mA
